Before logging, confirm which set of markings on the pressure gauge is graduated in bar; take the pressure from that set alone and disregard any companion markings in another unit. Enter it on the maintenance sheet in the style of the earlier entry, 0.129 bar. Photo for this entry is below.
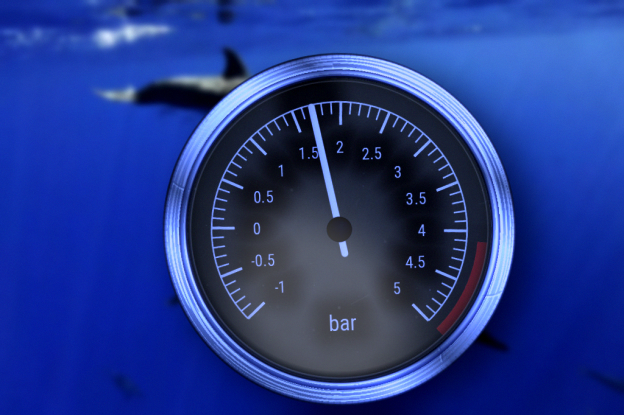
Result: 1.7 bar
